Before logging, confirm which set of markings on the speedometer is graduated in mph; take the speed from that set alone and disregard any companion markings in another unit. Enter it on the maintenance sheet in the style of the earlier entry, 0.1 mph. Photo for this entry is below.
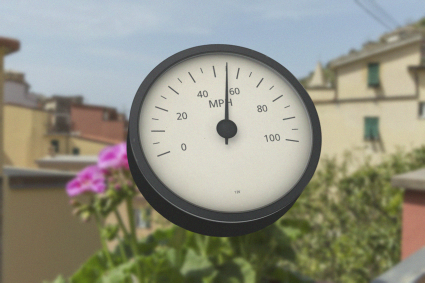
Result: 55 mph
